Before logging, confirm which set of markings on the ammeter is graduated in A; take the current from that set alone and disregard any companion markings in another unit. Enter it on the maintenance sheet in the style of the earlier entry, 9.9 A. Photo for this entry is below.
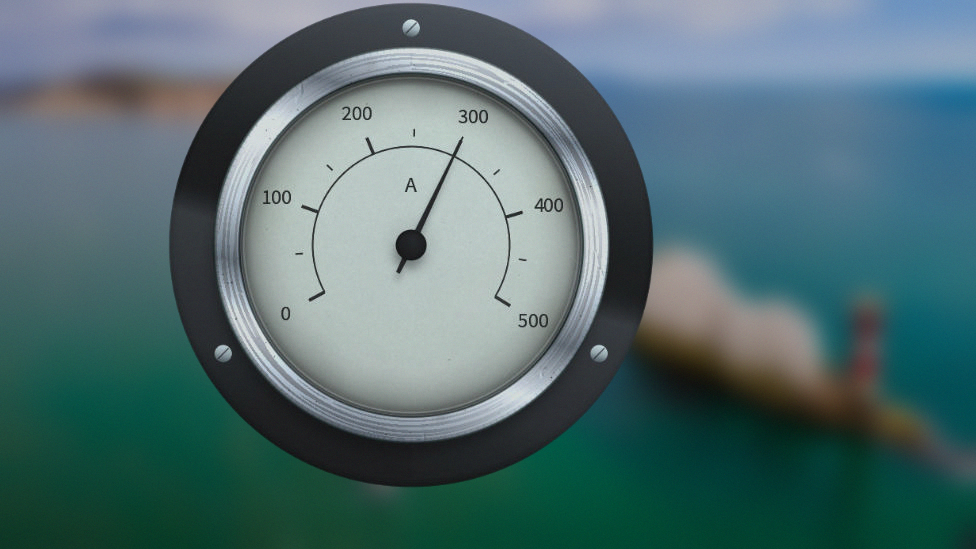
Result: 300 A
